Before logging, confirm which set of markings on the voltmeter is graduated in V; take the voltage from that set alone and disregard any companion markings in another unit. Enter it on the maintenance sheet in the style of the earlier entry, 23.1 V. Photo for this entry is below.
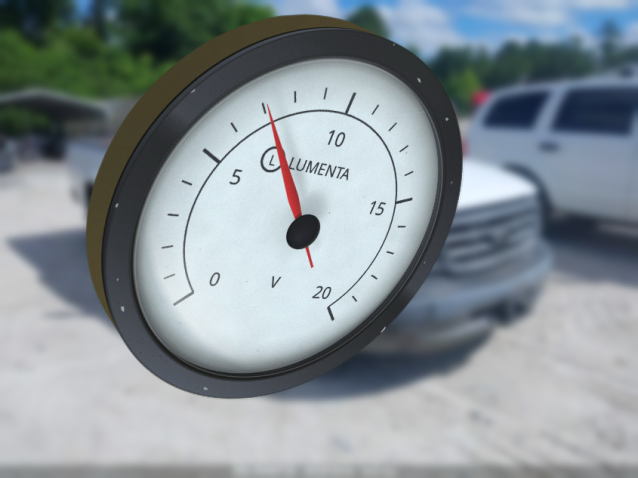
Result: 7 V
